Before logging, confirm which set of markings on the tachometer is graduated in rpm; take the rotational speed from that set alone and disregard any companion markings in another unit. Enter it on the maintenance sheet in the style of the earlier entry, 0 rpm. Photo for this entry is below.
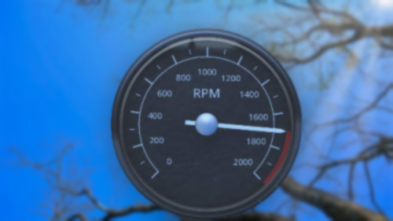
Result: 1700 rpm
